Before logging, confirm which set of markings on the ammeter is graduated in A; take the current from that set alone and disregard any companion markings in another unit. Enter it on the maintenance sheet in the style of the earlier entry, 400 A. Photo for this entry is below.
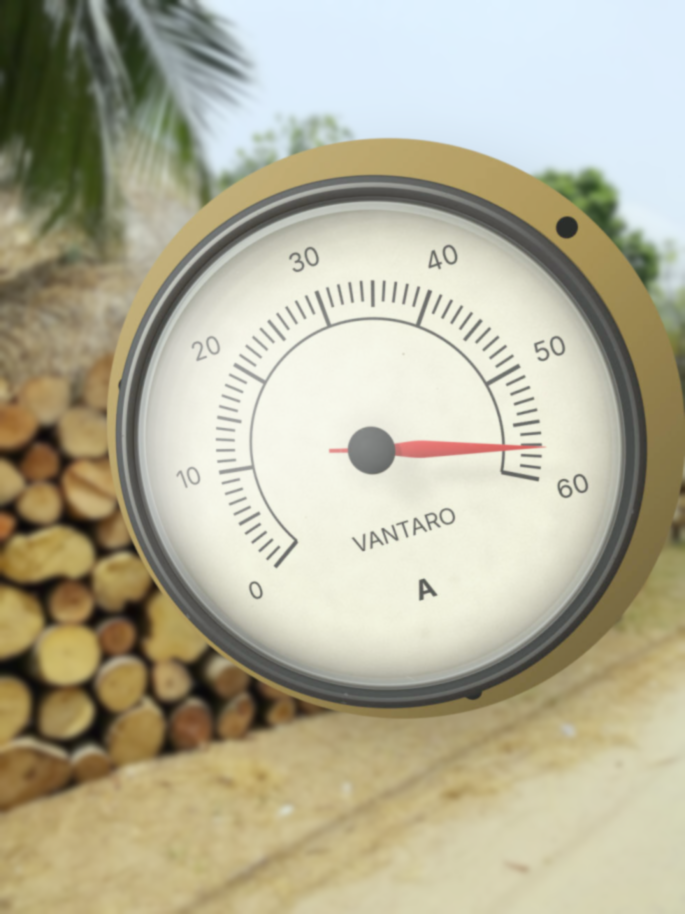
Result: 57 A
